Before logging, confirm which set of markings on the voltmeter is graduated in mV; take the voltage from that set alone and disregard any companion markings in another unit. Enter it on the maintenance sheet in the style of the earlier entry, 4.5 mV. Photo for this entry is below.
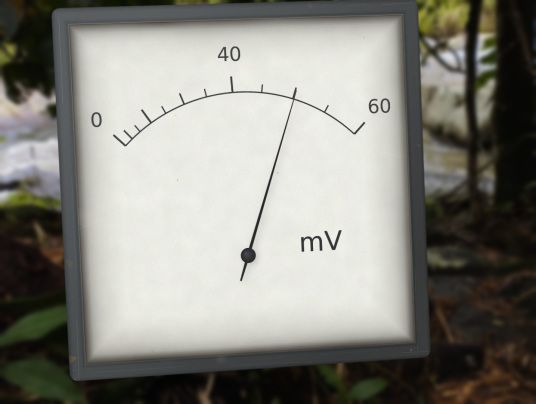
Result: 50 mV
